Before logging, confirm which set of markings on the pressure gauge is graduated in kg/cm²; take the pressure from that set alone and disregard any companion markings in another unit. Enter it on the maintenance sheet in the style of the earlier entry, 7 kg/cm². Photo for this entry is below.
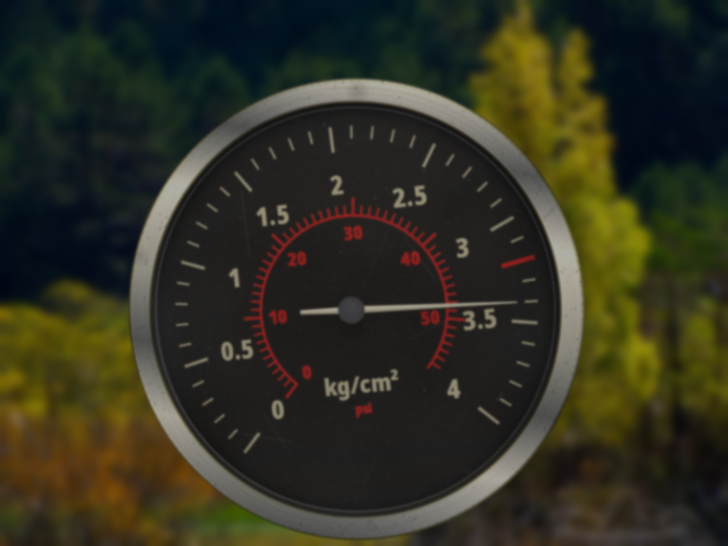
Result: 3.4 kg/cm²
